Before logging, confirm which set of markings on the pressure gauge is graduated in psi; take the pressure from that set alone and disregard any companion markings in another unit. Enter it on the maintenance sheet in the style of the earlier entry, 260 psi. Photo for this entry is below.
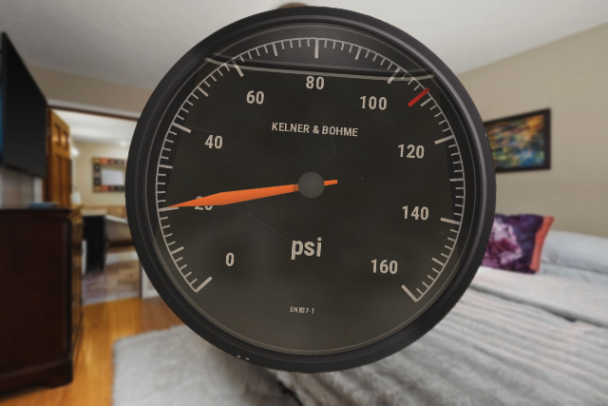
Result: 20 psi
